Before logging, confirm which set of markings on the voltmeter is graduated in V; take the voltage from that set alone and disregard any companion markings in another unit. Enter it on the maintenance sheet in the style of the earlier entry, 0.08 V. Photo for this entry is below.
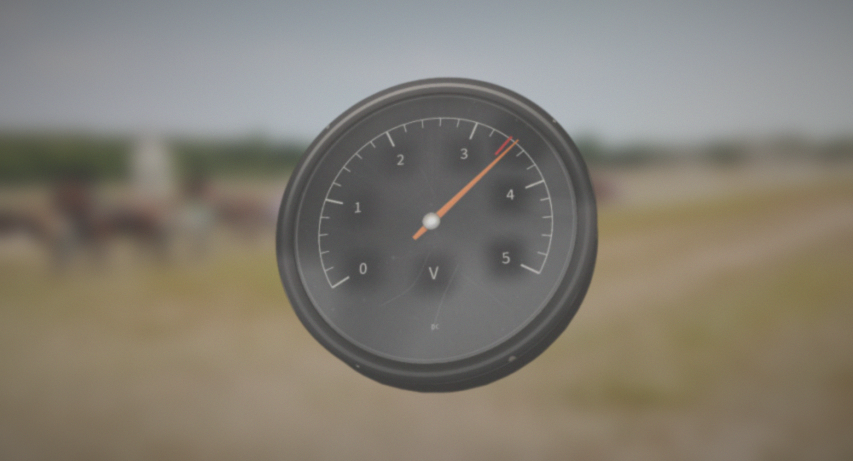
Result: 3.5 V
